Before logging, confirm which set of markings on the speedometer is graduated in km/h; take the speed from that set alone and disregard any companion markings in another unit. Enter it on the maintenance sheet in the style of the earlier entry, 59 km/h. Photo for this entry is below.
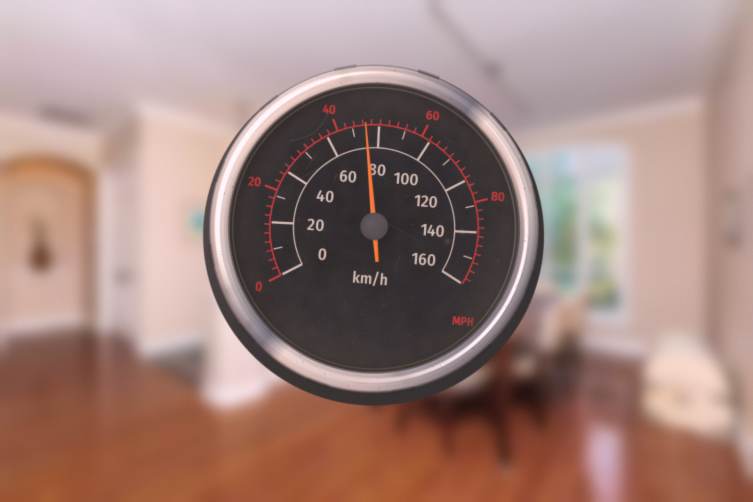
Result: 75 km/h
